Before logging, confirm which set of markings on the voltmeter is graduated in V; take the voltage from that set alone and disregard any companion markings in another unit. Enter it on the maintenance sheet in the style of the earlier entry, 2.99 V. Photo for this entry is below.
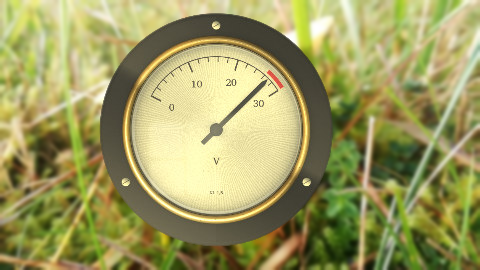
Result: 27 V
